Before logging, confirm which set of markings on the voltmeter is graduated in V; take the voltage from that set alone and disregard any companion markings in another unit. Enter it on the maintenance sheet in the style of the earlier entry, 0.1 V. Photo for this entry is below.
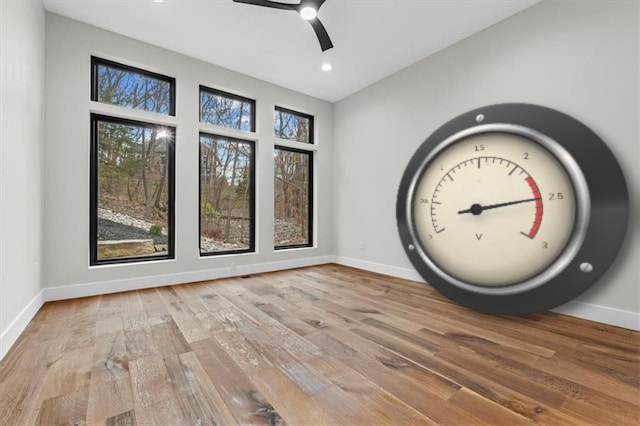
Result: 2.5 V
